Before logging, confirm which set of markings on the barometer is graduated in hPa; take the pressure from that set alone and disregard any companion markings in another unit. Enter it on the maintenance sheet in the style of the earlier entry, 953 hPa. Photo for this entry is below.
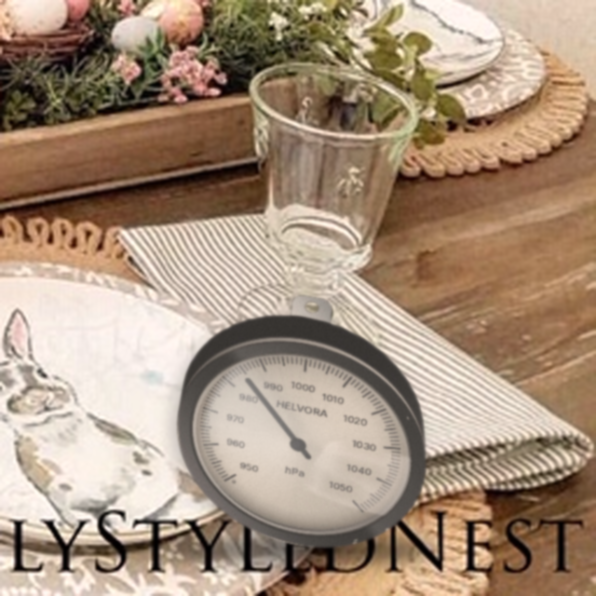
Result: 985 hPa
